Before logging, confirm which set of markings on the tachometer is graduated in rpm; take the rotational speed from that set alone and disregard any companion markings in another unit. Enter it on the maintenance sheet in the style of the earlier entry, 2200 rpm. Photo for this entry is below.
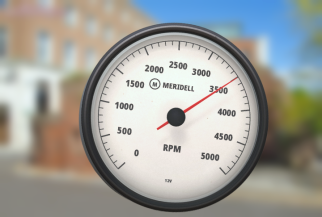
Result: 3500 rpm
